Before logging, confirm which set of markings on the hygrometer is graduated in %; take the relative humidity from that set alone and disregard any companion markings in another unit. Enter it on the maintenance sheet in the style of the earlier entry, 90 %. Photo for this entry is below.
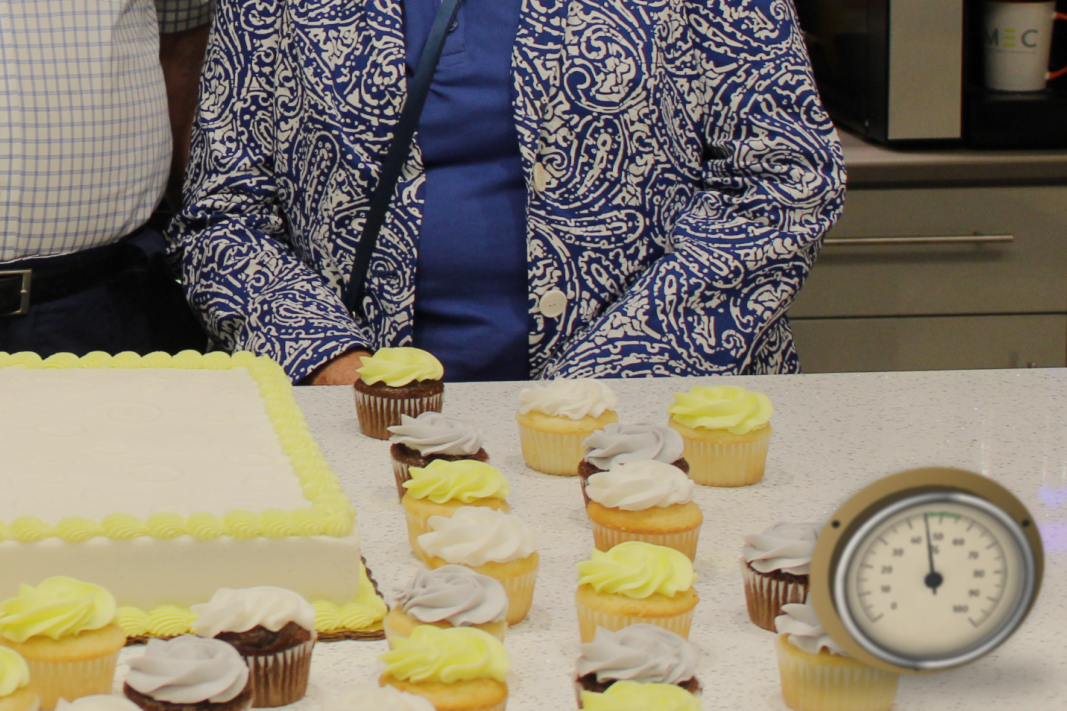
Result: 45 %
